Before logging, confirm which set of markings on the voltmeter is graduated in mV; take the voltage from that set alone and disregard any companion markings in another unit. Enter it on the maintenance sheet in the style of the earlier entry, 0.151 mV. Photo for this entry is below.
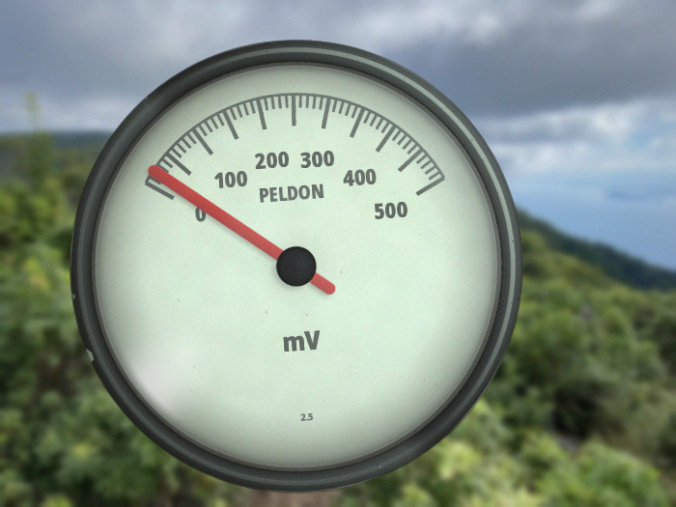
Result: 20 mV
